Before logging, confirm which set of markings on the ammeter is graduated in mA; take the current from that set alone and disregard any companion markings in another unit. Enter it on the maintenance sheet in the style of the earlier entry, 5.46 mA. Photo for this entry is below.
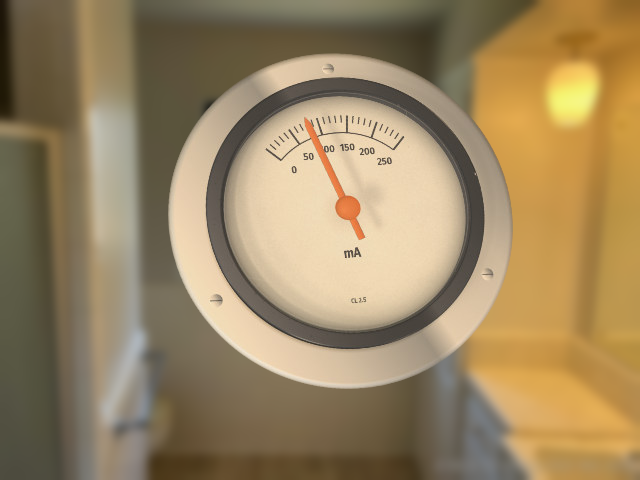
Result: 80 mA
